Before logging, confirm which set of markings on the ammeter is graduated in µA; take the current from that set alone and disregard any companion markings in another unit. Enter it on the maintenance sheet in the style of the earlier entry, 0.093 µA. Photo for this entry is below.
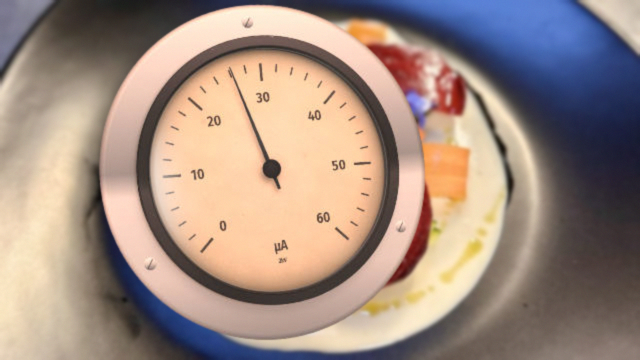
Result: 26 µA
